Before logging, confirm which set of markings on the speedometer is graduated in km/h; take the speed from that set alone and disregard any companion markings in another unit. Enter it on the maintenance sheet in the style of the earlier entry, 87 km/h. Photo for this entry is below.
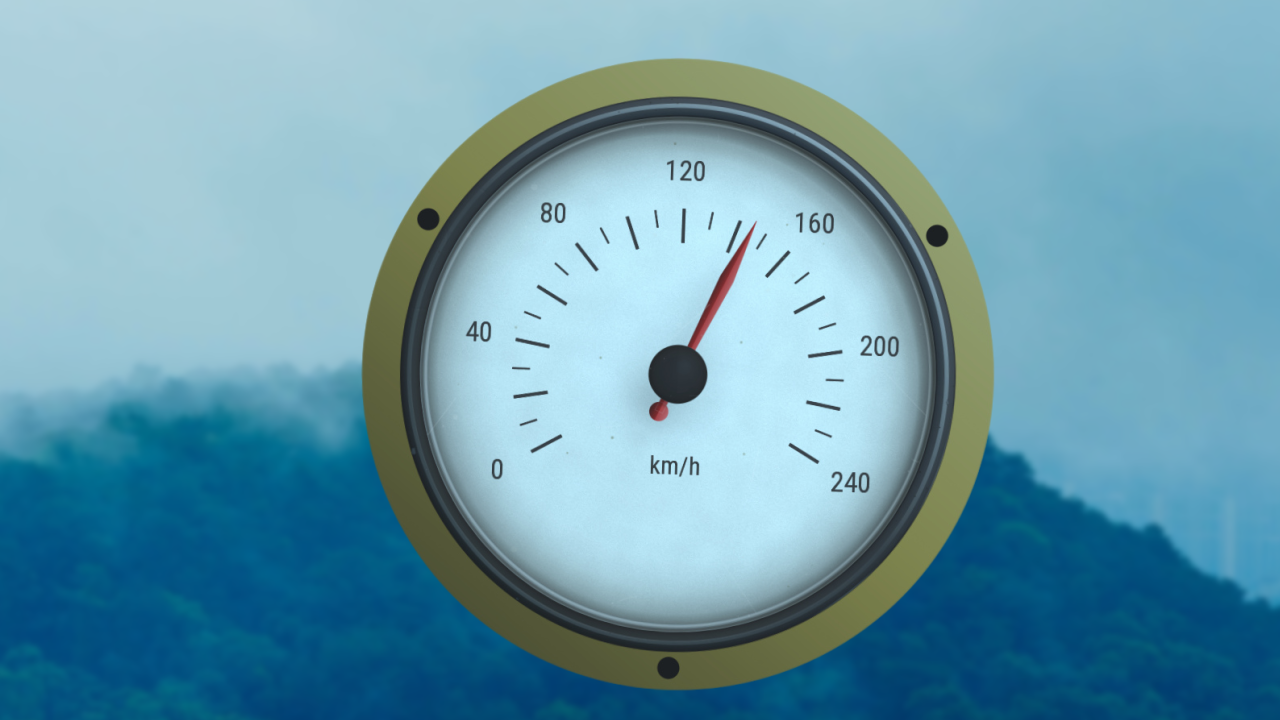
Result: 145 km/h
